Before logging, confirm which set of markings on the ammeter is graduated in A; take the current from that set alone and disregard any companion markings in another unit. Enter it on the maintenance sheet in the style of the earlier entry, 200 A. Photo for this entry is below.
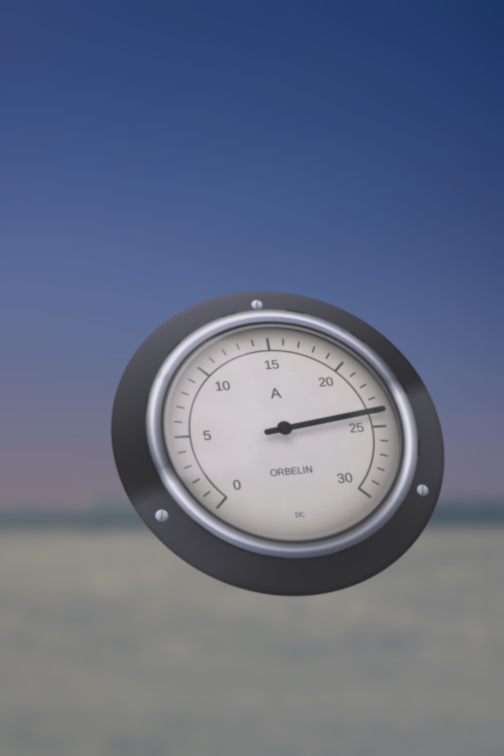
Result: 24 A
